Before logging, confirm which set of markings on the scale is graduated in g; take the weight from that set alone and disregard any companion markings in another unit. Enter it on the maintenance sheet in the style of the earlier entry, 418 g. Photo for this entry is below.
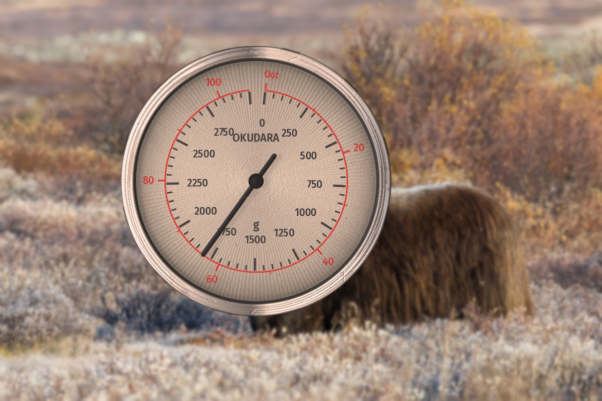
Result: 1800 g
